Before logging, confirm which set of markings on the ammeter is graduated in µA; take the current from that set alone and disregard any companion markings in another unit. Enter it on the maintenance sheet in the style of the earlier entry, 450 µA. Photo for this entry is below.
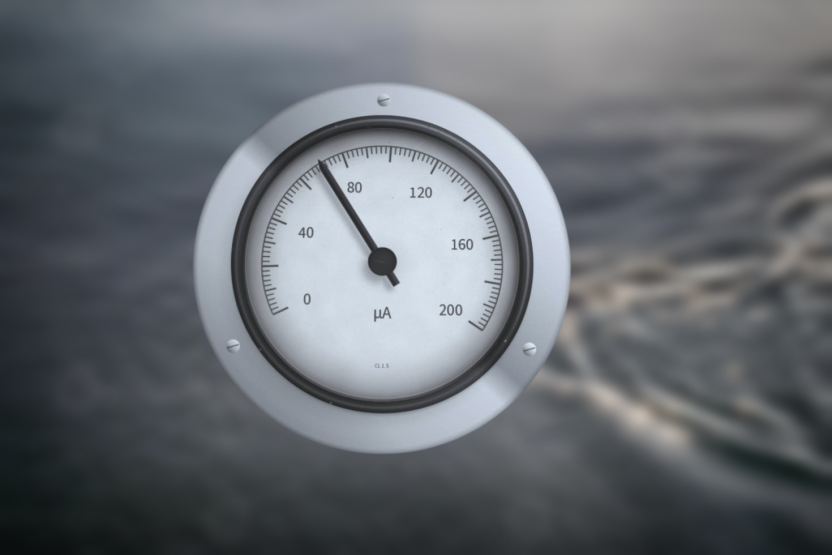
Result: 70 µA
